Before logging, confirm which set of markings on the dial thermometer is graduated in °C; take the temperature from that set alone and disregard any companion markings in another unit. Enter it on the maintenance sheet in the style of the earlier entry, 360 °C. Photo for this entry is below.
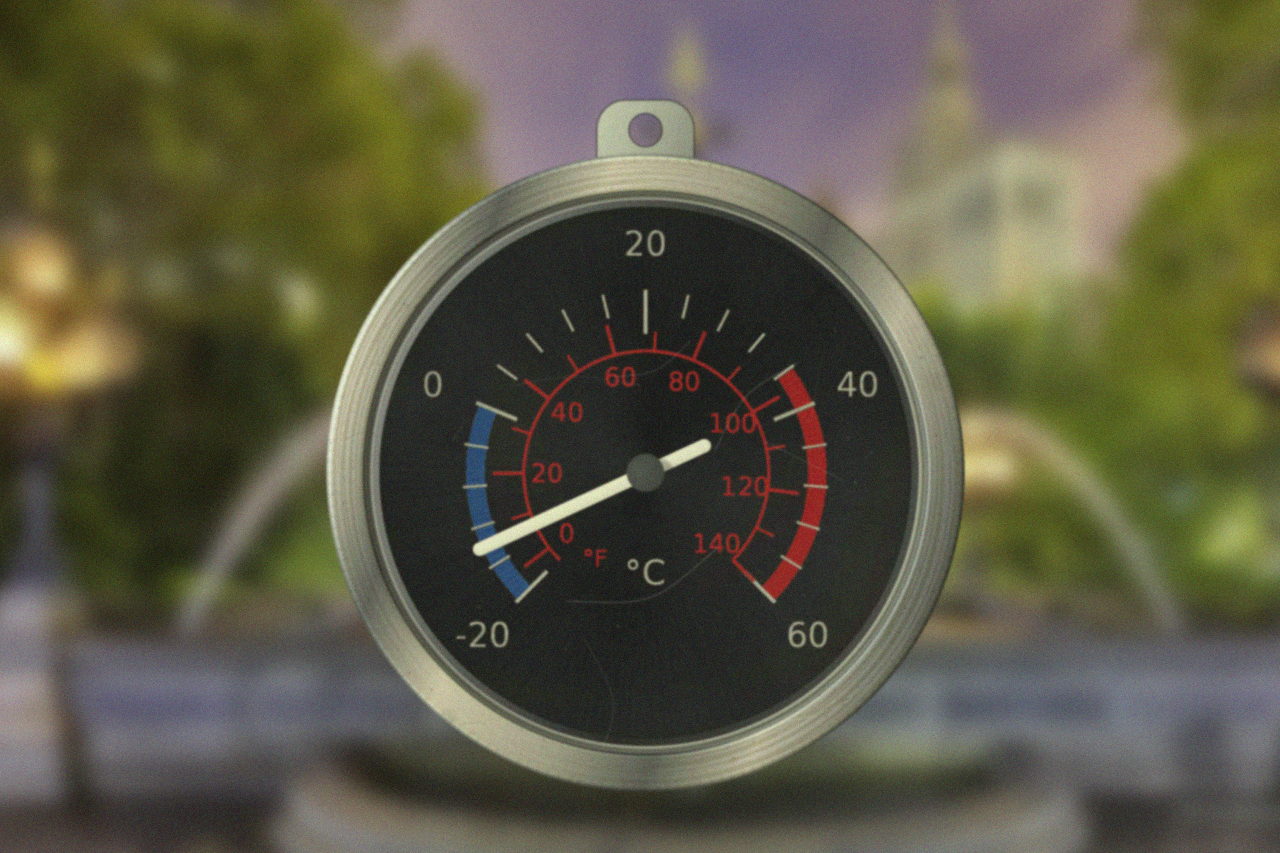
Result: -14 °C
